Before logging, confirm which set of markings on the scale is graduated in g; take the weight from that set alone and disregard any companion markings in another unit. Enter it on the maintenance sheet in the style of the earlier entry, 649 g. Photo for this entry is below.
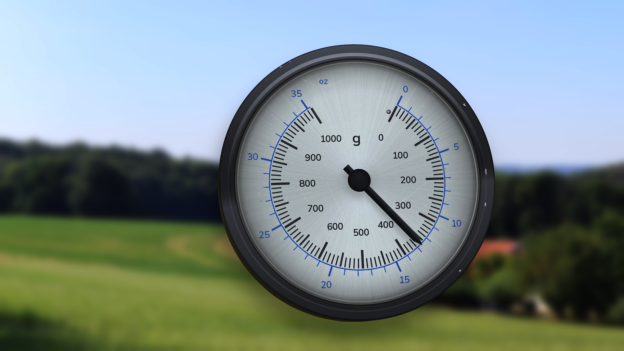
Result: 360 g
